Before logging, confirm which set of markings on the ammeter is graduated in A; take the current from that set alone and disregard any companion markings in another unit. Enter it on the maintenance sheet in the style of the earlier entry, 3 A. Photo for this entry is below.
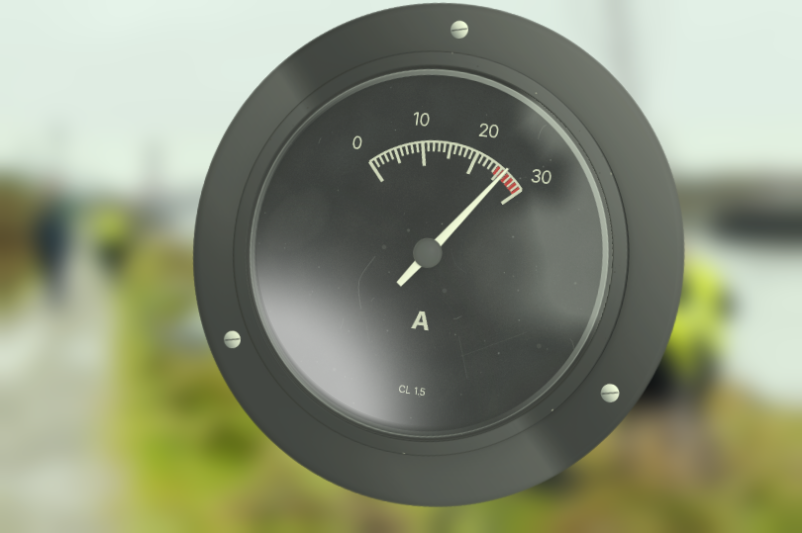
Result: 26 A
